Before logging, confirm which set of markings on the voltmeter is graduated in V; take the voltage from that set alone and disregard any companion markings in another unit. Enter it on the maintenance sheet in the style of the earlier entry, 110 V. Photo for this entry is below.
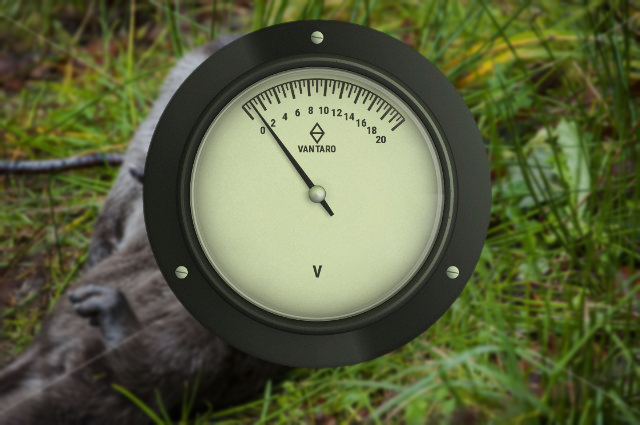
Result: 1 V
